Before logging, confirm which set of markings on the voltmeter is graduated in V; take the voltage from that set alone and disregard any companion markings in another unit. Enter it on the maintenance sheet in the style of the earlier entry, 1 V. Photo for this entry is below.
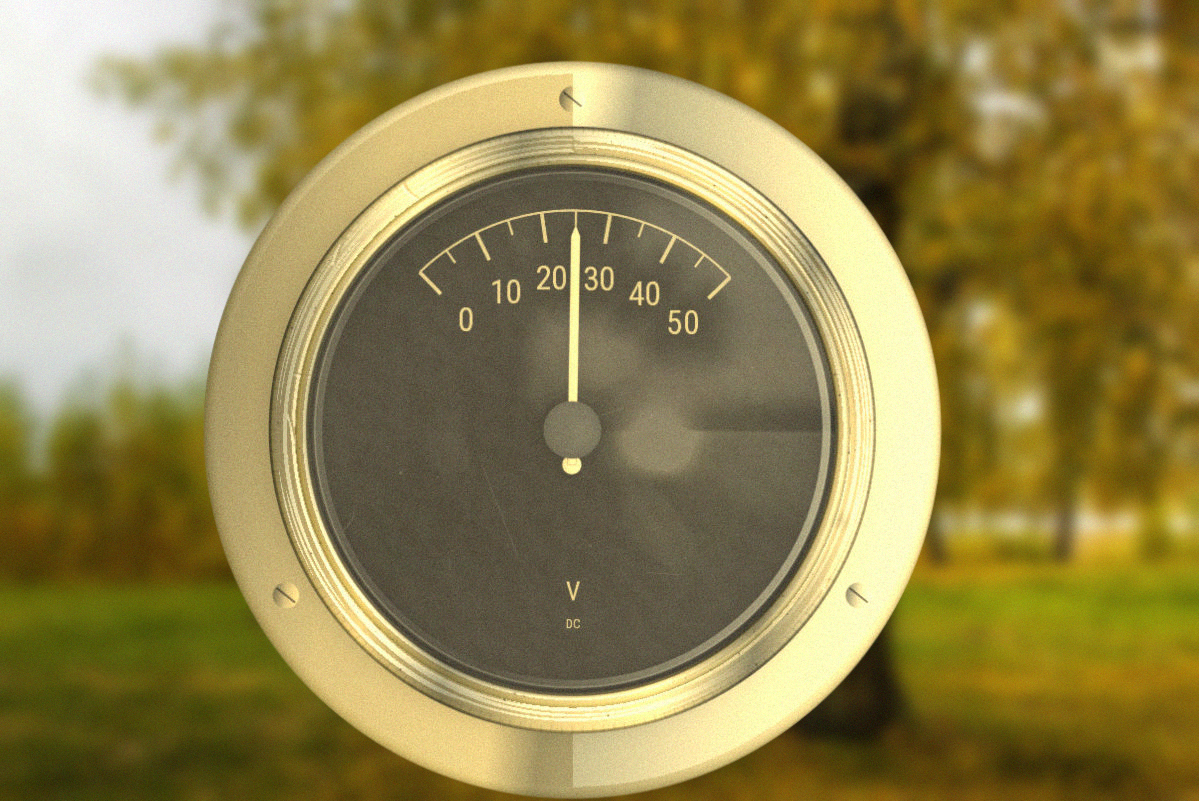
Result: 25 V
